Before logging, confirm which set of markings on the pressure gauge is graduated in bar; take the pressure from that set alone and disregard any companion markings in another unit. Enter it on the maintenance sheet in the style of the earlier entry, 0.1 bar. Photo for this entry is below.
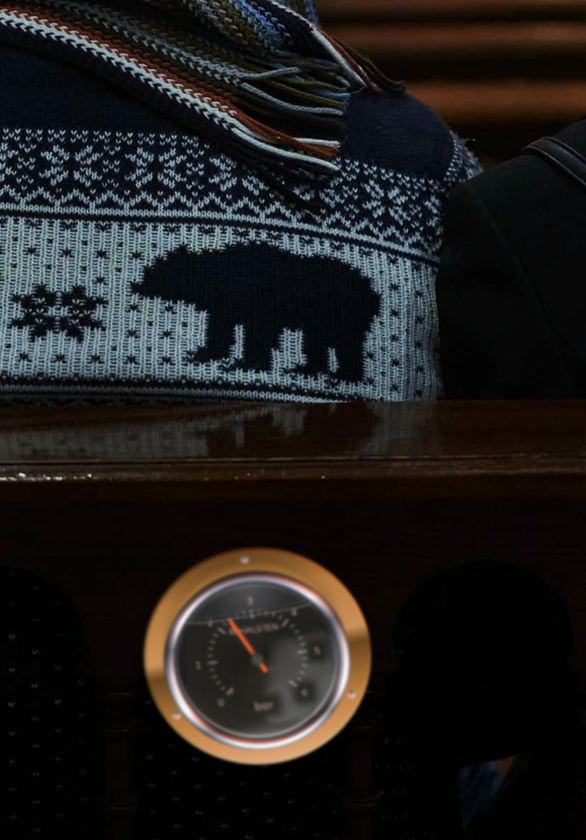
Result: 2.4 bar
